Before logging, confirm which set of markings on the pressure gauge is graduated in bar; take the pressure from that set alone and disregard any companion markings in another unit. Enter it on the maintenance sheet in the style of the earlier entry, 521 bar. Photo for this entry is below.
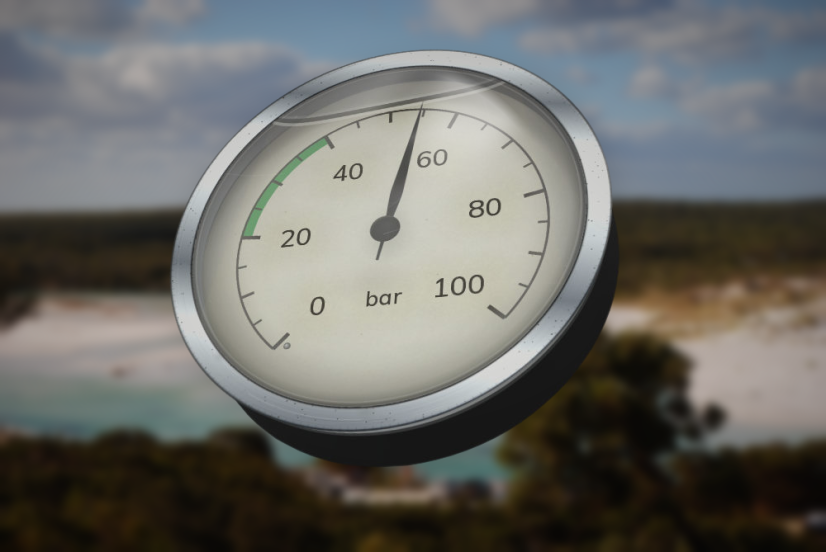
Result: 55 bar
